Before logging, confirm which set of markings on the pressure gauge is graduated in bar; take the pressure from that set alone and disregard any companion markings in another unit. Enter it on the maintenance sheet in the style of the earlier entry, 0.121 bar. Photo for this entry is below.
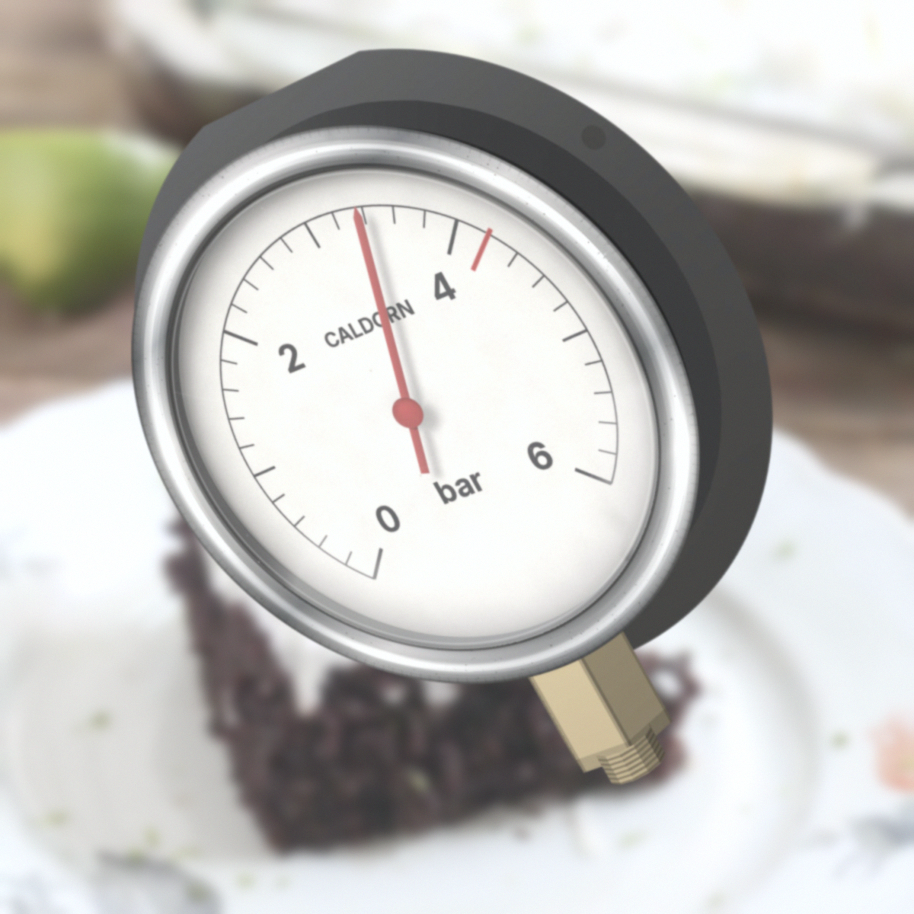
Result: 3.4 bar
